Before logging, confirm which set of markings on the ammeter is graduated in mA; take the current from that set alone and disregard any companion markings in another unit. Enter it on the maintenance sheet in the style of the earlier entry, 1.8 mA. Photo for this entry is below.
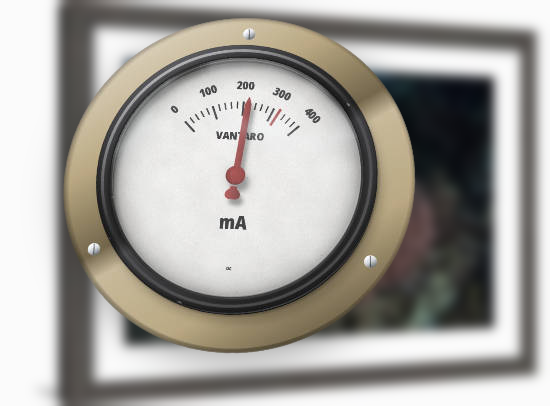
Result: 220 mA
